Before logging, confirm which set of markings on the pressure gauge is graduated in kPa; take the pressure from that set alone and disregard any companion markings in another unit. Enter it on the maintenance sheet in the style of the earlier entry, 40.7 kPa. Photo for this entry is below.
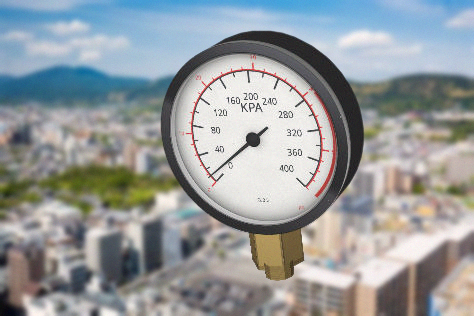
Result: 10 kPa
